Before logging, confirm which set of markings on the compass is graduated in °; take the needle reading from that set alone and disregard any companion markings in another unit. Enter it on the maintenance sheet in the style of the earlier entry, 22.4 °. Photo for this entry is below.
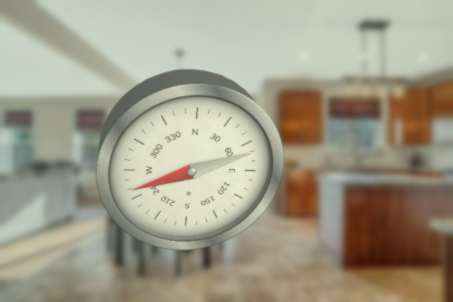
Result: 250 °
